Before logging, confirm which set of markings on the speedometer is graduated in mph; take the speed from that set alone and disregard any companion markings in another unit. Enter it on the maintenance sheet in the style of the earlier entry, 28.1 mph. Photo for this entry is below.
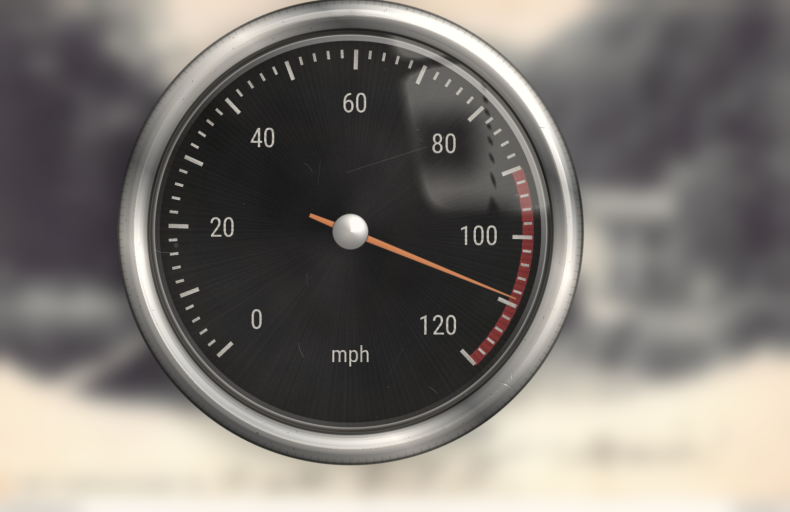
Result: 109 mph
